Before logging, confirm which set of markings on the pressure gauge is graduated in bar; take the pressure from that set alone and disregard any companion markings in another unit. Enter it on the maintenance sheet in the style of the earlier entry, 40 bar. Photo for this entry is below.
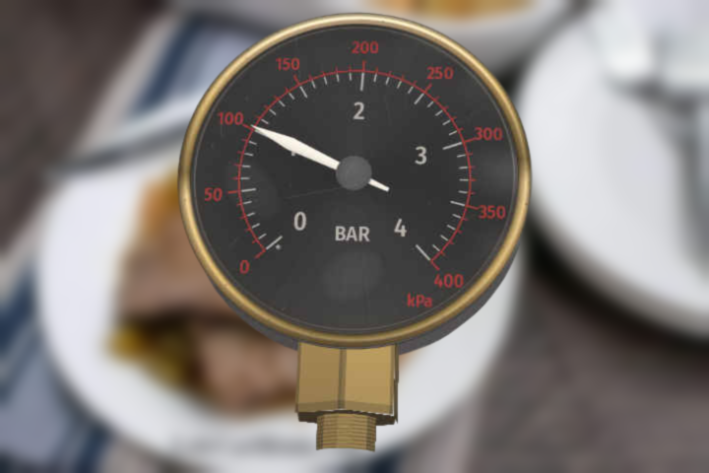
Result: 1 bar
